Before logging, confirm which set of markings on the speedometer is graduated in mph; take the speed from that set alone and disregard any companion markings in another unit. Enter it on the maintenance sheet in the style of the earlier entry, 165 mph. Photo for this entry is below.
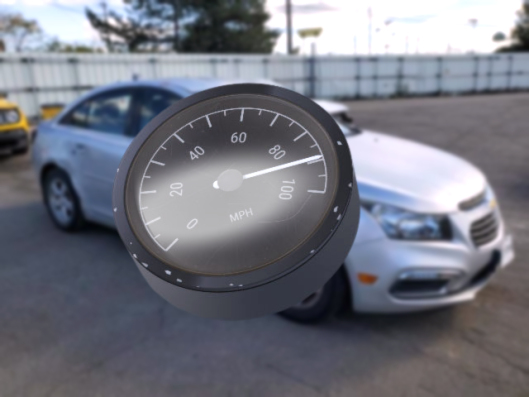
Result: 90 mph
